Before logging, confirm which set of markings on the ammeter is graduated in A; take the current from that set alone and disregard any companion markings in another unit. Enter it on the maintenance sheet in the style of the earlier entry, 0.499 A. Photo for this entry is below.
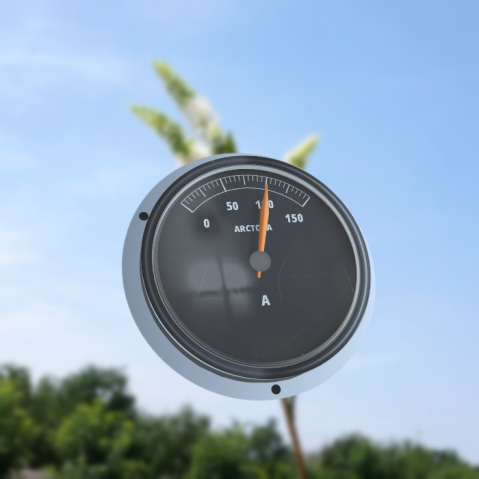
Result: 100 A
